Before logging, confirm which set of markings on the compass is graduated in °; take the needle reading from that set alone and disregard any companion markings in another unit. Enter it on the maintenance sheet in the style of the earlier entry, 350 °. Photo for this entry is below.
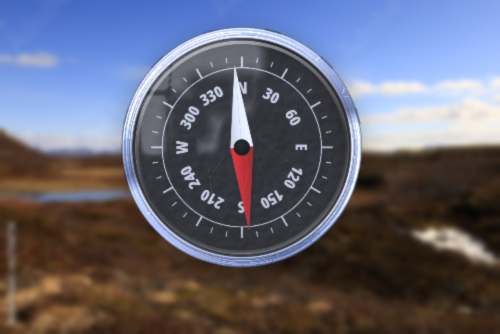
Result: 175 °
